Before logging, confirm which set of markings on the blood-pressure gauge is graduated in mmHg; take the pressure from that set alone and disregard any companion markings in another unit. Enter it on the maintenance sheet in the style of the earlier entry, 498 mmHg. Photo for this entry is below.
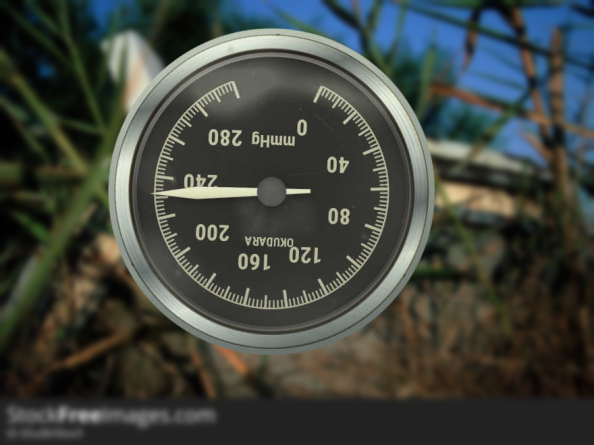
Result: 232 mmHg
